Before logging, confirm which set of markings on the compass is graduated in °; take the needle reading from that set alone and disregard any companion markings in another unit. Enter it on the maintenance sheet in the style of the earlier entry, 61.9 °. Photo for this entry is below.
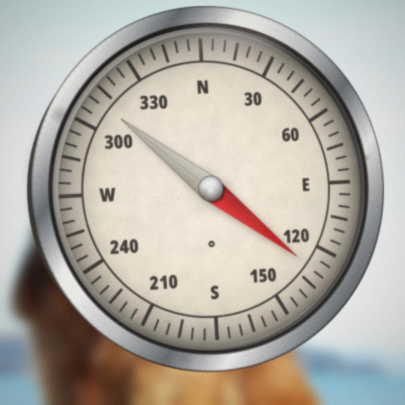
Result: 130 °
